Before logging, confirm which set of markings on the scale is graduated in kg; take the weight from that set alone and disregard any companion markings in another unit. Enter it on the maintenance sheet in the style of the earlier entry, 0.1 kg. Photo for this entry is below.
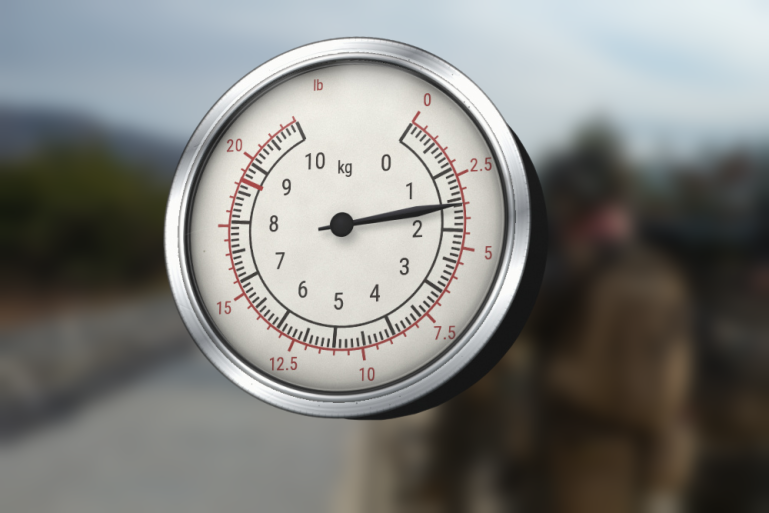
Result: 1.6 kg
